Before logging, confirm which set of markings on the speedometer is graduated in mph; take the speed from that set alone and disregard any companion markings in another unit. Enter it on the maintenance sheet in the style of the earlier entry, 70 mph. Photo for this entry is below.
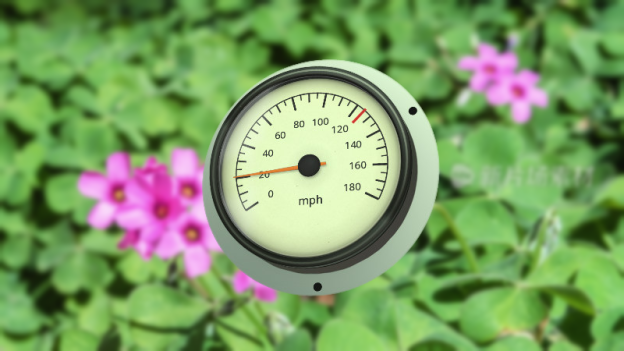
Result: 20 mph
